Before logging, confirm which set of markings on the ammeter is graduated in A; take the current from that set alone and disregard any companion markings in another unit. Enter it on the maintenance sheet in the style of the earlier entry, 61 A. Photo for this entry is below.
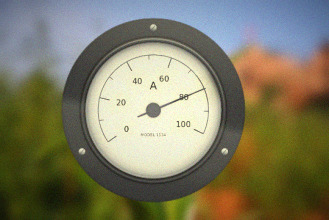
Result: 80 A
